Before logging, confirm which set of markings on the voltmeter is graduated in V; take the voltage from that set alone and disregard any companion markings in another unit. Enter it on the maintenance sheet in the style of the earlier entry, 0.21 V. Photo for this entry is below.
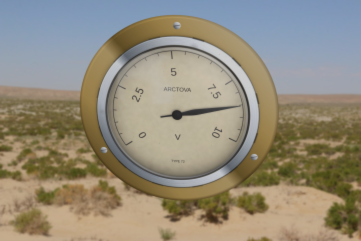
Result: 8.5 V
